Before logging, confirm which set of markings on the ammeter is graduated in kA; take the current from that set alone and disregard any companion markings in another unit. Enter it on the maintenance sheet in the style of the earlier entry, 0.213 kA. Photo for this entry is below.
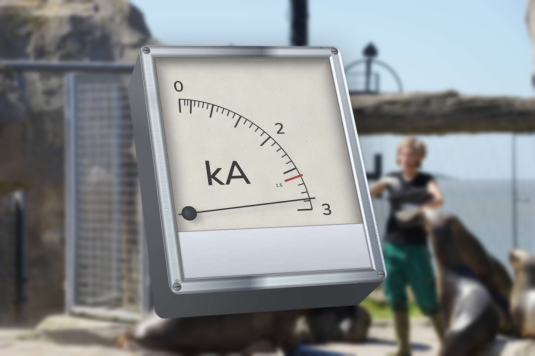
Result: 2.9 kA
